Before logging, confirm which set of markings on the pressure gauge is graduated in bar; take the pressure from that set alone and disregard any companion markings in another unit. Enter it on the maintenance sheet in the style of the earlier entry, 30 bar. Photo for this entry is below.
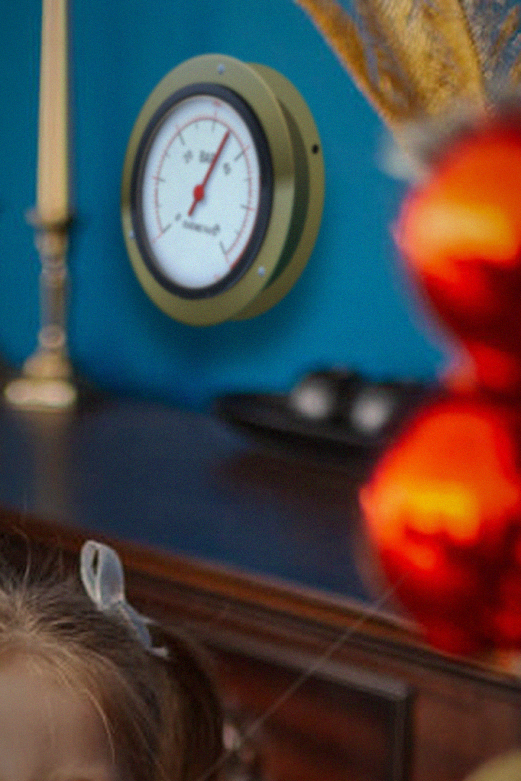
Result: 35 bar
